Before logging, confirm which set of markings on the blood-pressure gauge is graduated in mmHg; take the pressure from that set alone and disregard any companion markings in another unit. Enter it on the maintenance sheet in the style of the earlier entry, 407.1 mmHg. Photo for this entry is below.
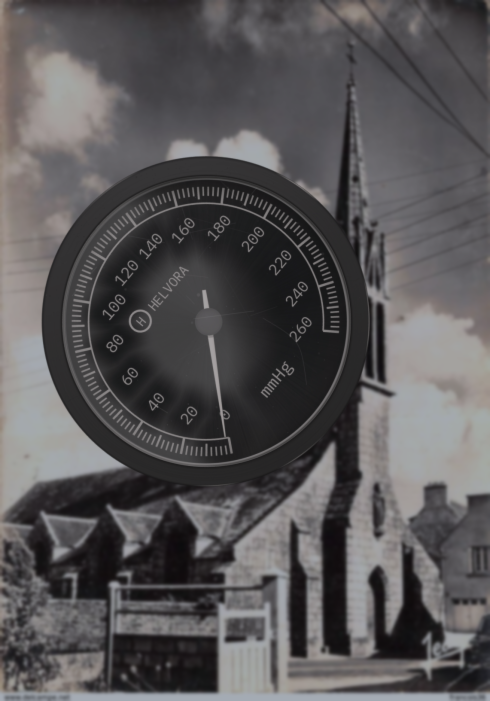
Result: 2 mmHg
